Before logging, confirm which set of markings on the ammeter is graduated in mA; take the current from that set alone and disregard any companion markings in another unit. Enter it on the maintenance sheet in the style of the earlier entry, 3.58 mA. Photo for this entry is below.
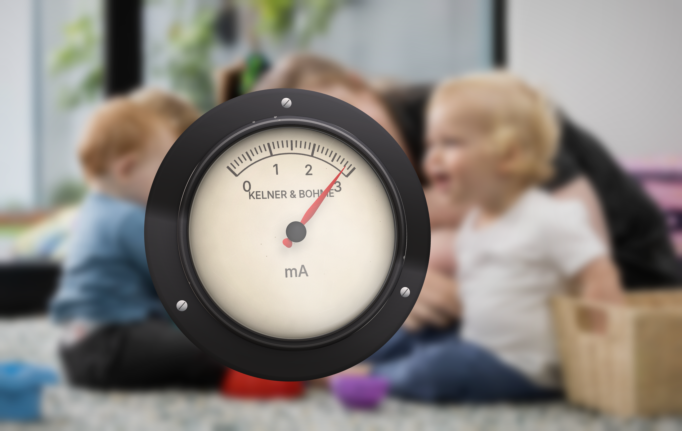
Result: 2.8 mA
